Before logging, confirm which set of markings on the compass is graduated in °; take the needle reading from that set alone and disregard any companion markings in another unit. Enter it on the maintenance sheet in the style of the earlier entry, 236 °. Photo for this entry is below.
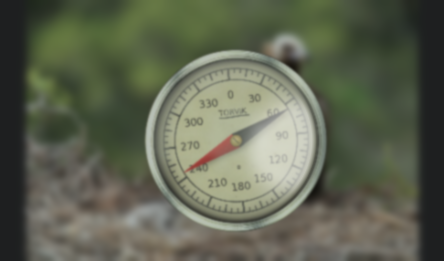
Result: 245 °
